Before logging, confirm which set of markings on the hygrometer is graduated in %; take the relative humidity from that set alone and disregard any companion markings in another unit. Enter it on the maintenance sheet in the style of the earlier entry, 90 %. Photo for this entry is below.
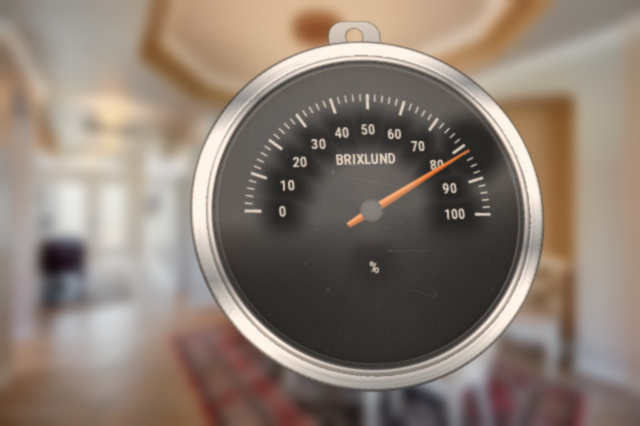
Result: 82 %
